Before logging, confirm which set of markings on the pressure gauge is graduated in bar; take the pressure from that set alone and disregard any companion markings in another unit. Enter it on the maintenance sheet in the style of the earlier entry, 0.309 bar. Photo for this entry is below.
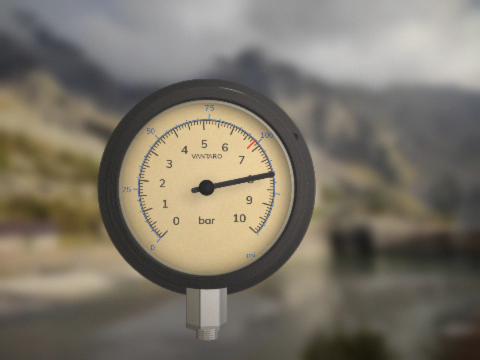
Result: 8 bar
